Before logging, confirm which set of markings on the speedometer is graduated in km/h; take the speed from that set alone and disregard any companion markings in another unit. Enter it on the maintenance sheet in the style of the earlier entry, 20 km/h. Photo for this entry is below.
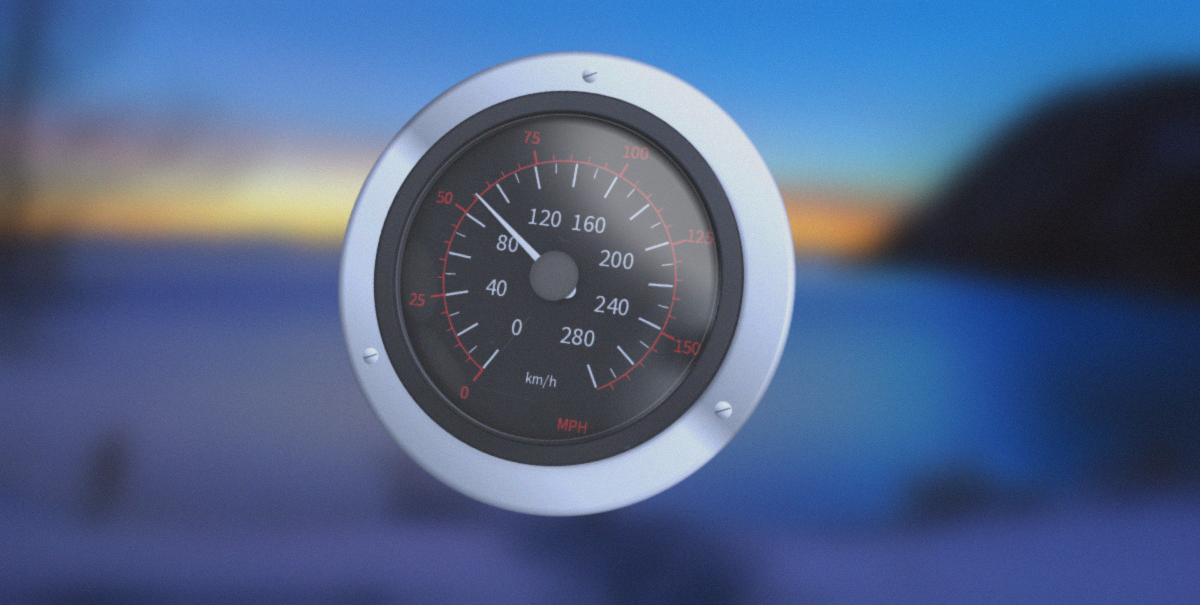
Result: 90 km/h
